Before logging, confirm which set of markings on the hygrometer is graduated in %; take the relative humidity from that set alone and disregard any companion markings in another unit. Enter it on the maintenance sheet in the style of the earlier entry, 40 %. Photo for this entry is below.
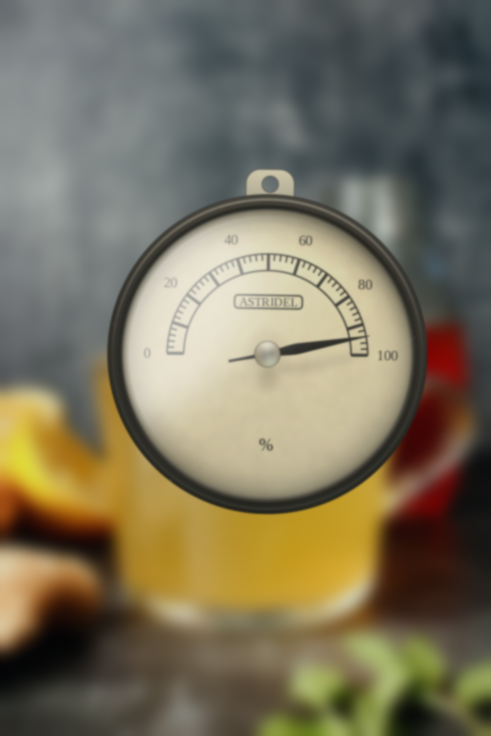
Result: 94 %
